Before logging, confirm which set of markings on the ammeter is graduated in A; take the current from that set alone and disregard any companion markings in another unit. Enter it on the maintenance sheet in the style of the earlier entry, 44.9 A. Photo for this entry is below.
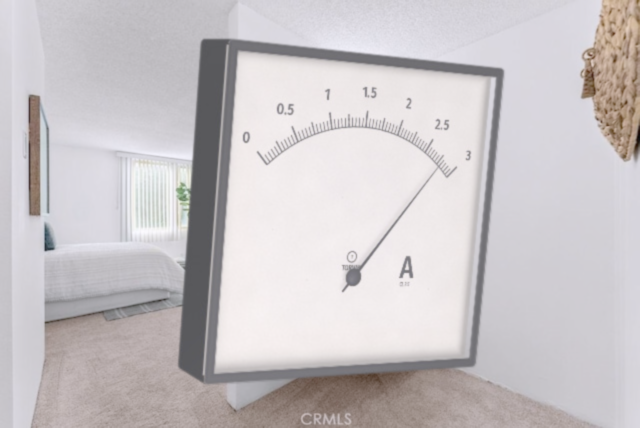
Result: 2.75 A
